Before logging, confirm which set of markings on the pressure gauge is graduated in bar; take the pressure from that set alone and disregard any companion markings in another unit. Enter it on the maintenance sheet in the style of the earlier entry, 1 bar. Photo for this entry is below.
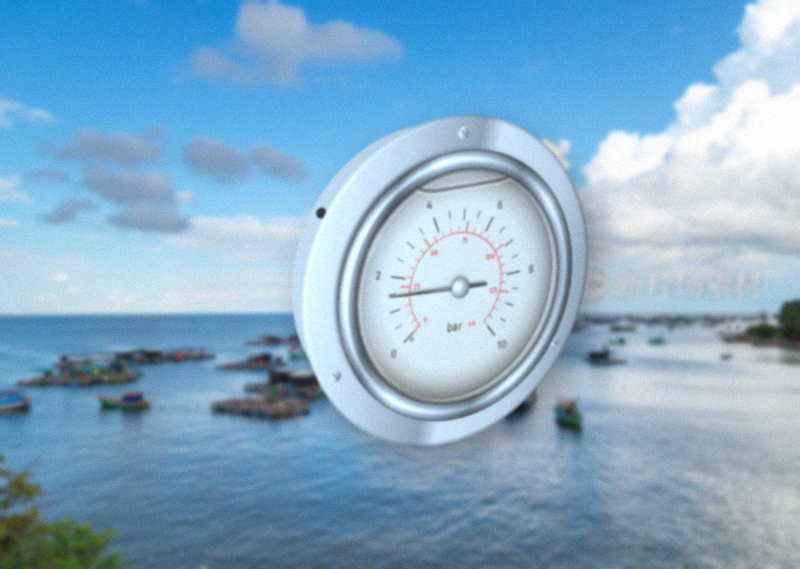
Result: 1.5 bar
